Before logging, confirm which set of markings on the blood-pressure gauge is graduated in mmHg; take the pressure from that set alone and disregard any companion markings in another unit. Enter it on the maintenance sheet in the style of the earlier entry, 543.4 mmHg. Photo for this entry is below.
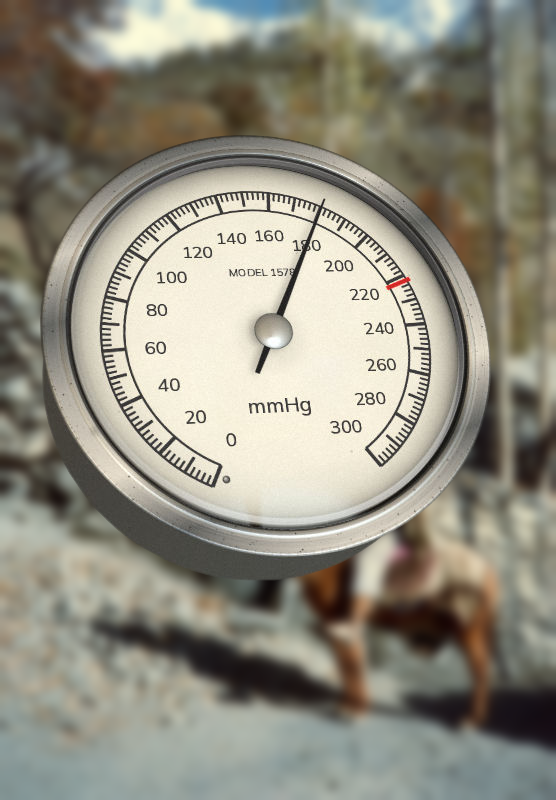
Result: 180 mmHg
